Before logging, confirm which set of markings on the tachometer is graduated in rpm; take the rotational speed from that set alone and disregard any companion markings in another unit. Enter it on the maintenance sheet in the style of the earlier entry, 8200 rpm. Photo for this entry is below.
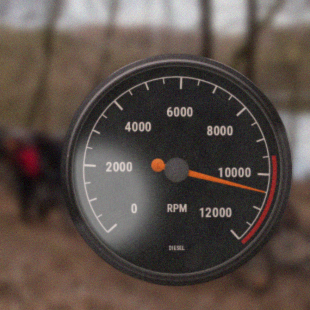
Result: 10500 rpm
